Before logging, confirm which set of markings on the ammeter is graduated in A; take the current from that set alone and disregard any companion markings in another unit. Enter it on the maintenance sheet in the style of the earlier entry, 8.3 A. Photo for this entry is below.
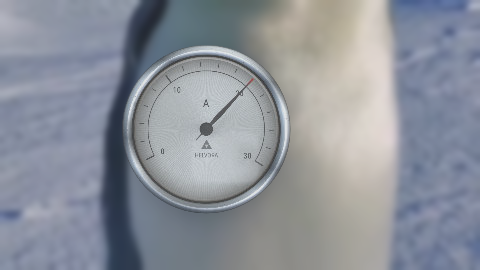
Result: 20 A
